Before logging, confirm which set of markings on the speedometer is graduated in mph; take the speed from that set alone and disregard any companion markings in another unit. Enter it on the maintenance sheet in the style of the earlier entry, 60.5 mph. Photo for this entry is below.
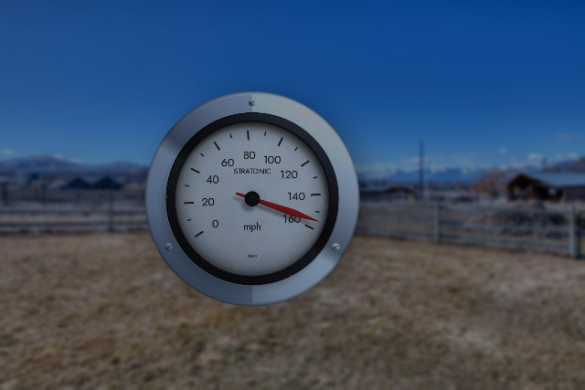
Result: 155 mph
